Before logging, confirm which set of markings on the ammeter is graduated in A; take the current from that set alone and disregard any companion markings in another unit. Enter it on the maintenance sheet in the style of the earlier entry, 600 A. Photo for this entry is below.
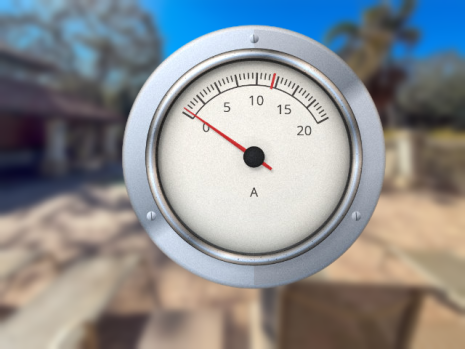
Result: 0.5 A
